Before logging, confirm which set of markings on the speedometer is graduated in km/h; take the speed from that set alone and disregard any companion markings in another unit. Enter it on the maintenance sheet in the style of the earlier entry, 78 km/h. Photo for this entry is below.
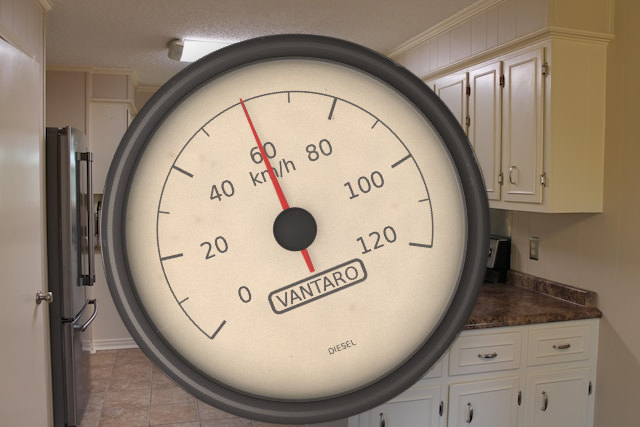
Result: 60 km/h
